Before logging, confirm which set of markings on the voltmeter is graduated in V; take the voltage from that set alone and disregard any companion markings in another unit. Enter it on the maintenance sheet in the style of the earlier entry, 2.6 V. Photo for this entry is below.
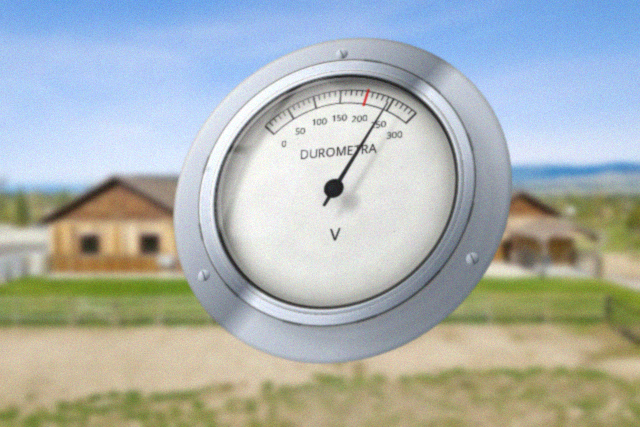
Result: 250 V
